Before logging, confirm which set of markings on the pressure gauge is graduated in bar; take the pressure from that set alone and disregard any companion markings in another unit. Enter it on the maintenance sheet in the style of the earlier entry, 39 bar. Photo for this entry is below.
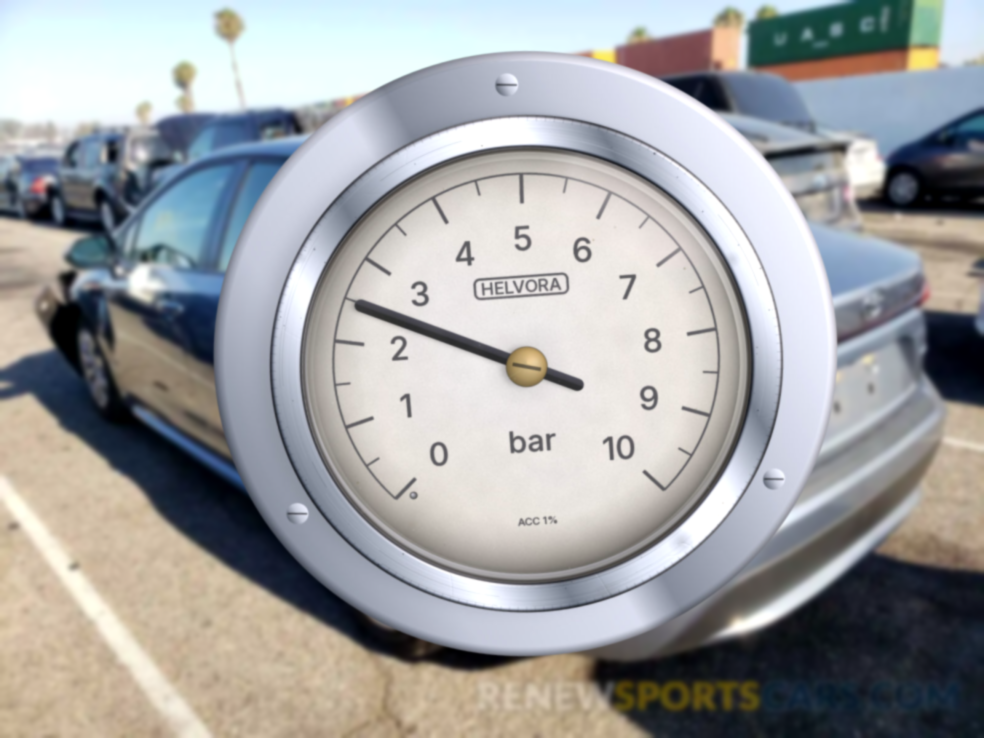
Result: 2.5 bar
